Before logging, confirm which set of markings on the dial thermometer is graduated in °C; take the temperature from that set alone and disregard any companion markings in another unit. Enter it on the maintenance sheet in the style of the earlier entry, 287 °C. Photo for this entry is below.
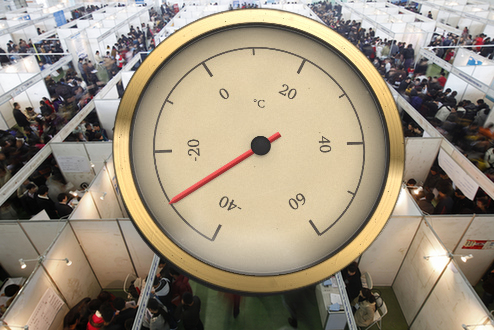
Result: -30 °C
